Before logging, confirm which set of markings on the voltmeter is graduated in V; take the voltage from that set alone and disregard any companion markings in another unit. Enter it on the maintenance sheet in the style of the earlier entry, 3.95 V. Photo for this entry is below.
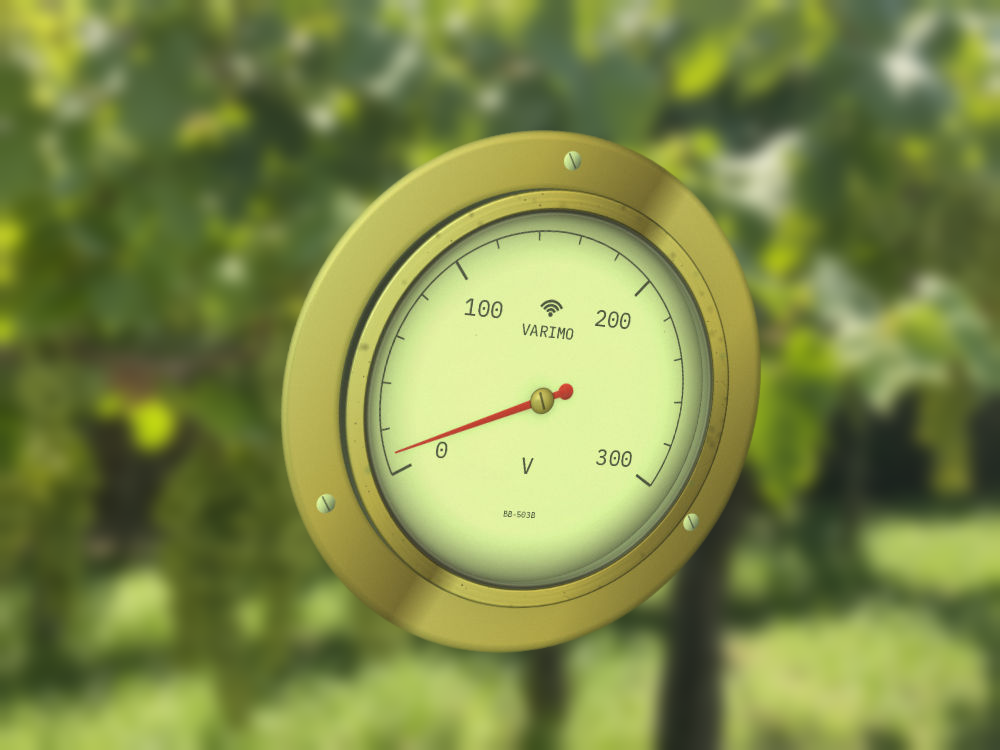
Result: 10 V
